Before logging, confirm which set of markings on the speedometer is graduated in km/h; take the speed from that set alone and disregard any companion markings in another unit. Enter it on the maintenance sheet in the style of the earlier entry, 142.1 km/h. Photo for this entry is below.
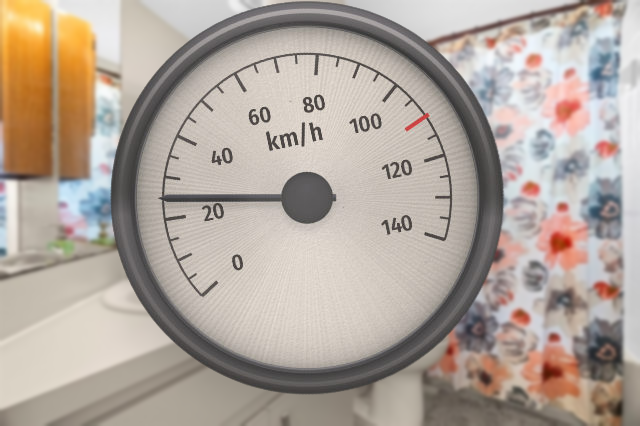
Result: 25 km/h
